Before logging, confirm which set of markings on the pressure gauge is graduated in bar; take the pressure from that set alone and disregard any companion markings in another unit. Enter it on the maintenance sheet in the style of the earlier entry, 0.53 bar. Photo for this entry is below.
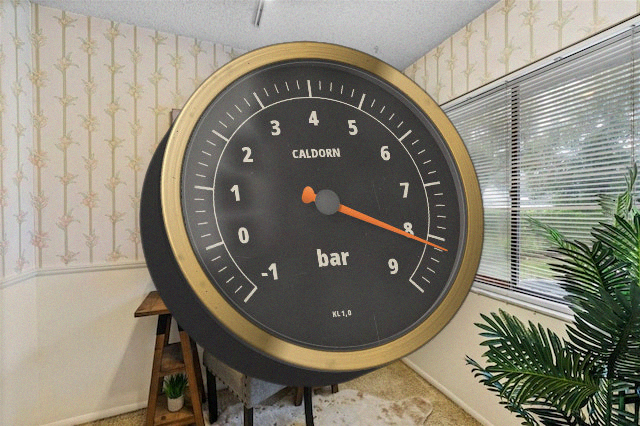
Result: 8.2 bar
